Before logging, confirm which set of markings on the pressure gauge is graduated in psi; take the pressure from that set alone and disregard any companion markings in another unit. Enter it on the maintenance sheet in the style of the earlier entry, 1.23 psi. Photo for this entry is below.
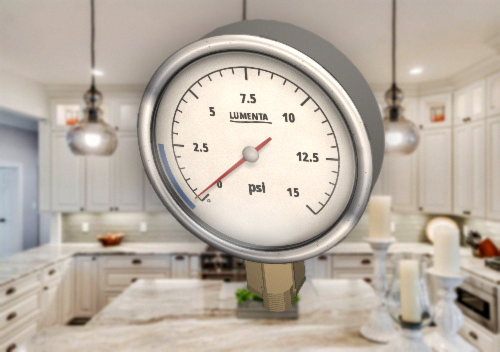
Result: 0.25 psi
